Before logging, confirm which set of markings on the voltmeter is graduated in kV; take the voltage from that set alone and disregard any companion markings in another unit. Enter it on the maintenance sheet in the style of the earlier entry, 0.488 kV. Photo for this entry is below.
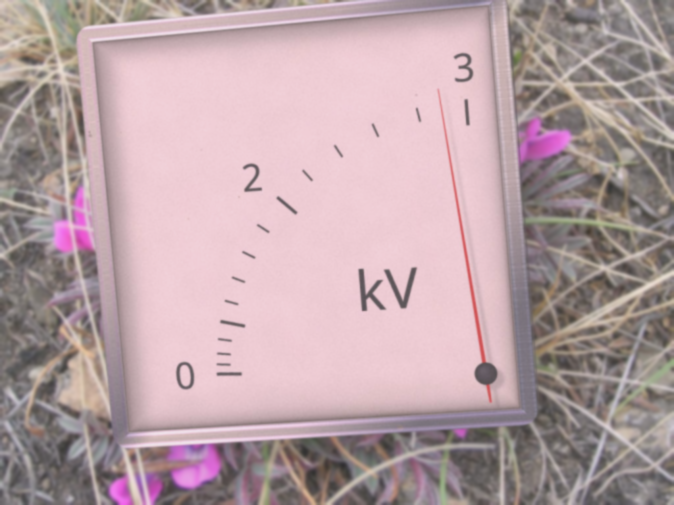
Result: 2.9 kV
